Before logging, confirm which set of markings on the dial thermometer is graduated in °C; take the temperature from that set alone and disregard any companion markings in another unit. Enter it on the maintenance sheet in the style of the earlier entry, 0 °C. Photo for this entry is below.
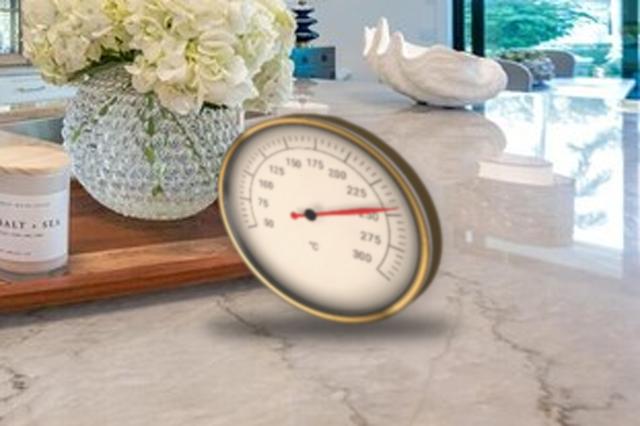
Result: 245 °C
